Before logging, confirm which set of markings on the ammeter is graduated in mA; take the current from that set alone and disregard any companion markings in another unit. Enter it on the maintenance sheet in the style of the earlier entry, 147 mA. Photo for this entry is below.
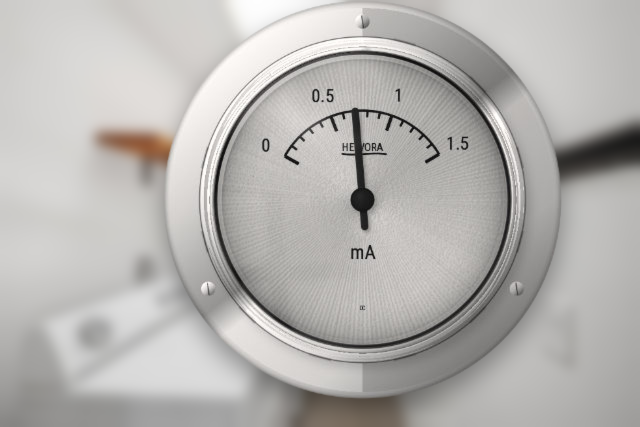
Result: 0.7 mA
